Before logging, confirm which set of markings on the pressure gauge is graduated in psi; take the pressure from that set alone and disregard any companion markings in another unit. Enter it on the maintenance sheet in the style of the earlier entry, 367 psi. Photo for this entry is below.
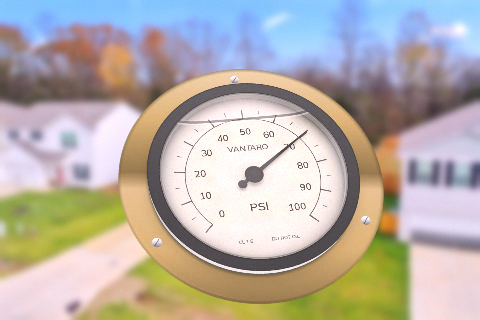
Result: 70 psi
